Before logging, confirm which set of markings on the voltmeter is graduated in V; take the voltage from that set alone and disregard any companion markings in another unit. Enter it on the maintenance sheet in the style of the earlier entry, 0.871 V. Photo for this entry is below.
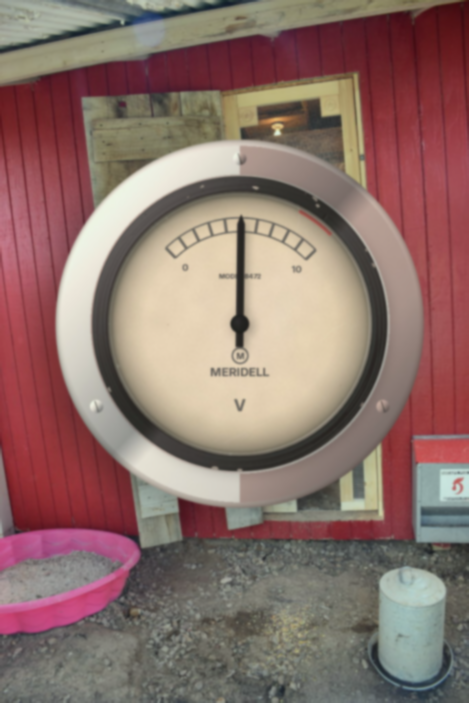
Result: 5 V
